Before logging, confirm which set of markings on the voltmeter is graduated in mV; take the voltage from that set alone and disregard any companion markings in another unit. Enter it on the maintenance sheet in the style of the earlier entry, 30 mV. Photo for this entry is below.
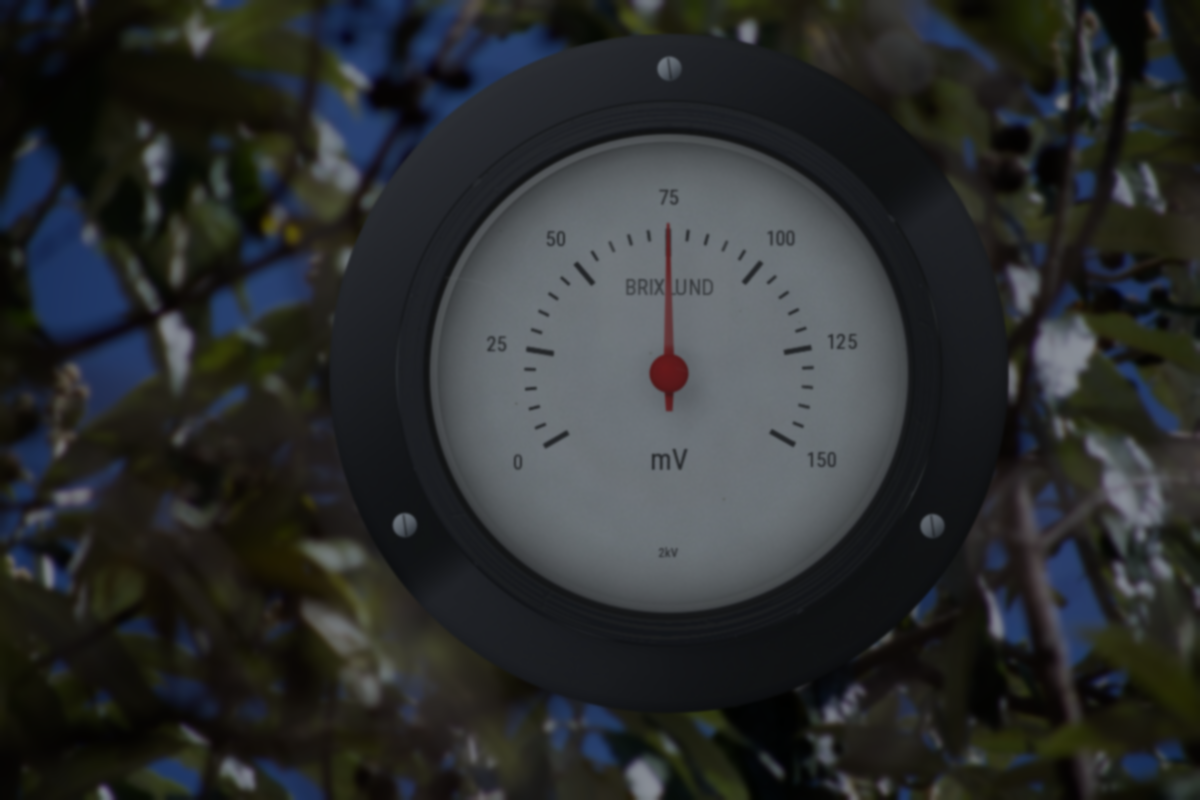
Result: 75 mV
